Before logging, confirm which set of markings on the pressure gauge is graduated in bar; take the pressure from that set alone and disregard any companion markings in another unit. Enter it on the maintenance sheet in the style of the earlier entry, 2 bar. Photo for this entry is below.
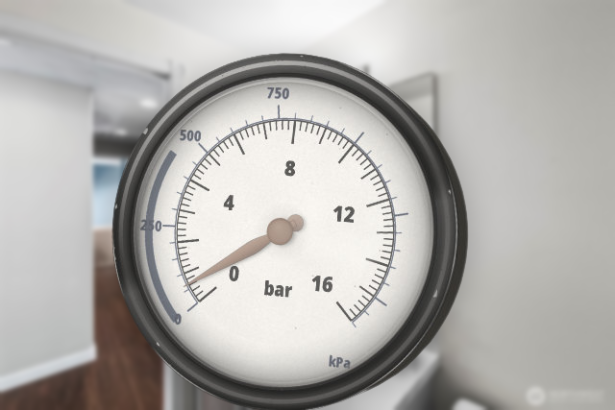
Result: 0.6 bar
